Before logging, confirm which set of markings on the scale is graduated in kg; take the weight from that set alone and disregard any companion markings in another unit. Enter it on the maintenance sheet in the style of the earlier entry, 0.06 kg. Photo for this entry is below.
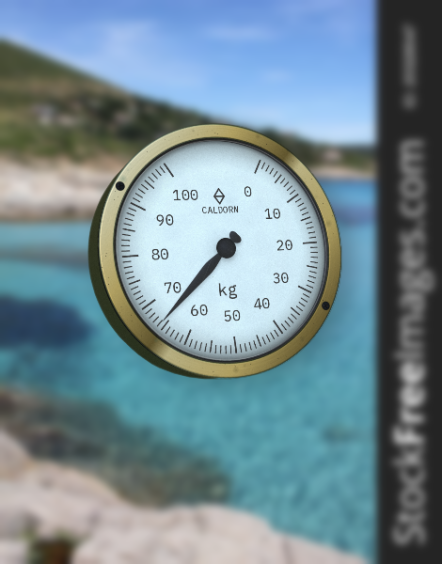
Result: 66 kg
